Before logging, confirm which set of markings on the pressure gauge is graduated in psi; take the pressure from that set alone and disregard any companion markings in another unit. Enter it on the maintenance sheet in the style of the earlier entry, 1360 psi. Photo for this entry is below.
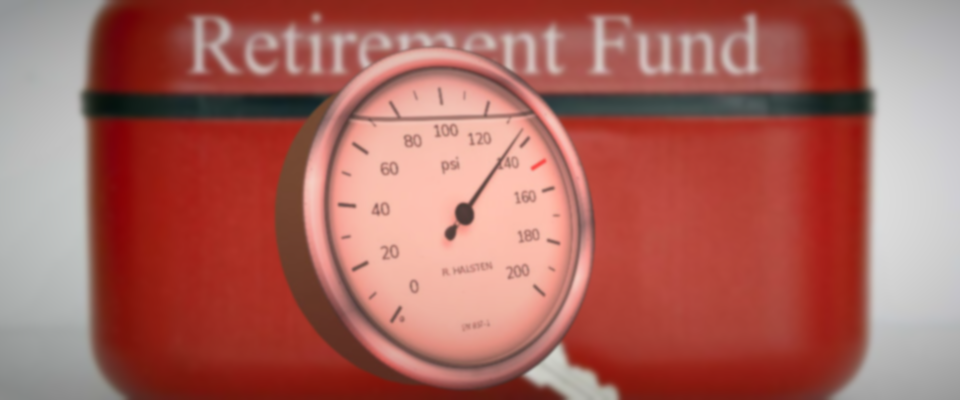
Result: 135 psi
